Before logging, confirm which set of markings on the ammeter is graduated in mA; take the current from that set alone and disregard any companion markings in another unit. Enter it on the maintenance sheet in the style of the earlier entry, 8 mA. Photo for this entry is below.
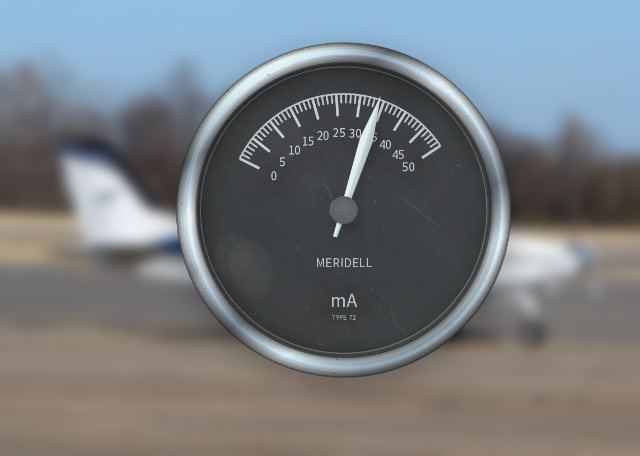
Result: 34 mA
